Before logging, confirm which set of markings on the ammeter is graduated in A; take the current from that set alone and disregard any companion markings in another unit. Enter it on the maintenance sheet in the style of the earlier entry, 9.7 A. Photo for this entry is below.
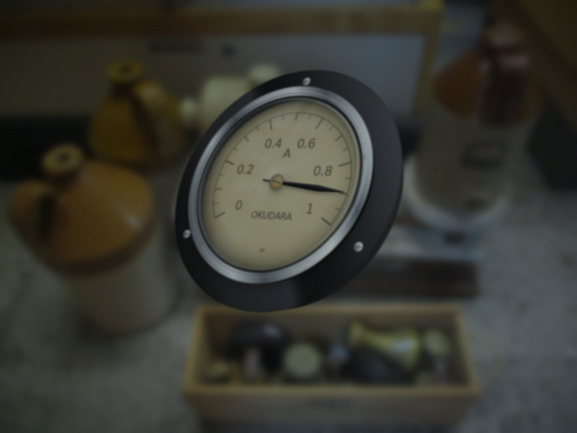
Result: 0.9 A
